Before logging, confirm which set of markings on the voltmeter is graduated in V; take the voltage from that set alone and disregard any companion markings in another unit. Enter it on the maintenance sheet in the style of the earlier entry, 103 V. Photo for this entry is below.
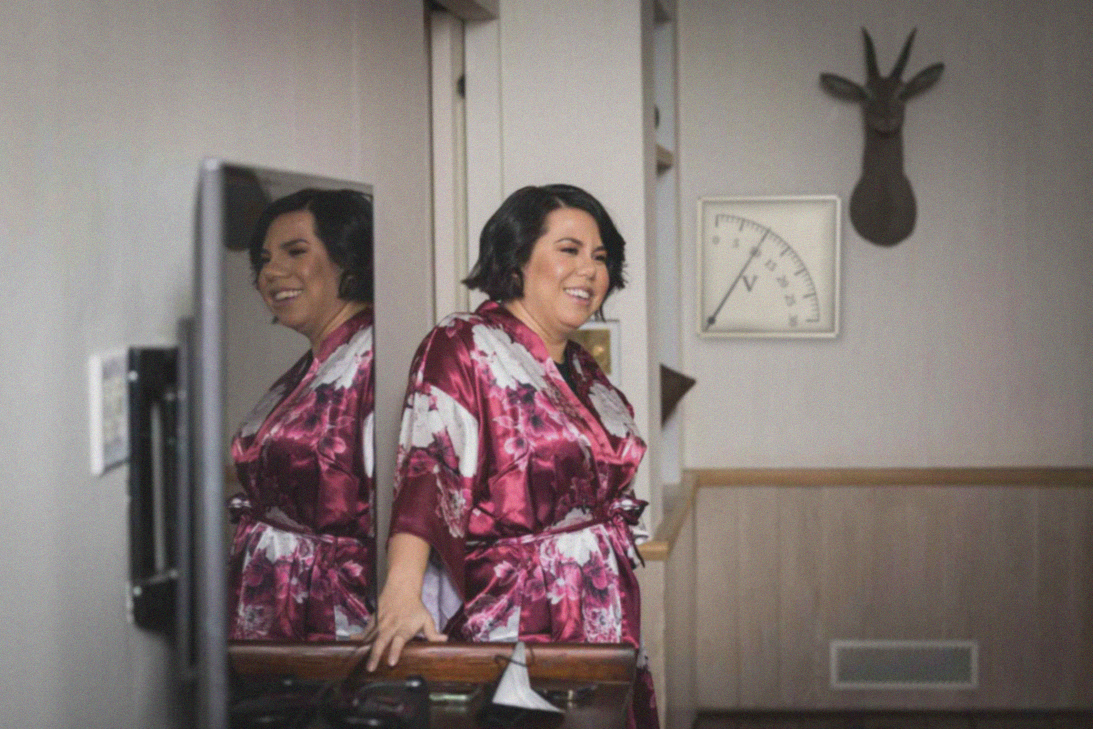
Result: 10 V
